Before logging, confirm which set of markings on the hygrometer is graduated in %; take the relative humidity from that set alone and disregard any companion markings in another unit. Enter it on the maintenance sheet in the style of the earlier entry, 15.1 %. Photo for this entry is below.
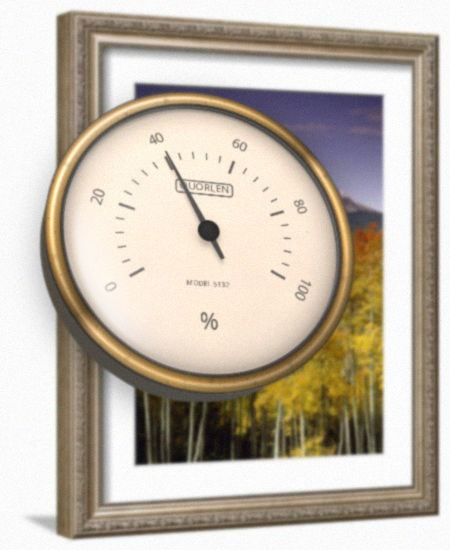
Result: 40 %
